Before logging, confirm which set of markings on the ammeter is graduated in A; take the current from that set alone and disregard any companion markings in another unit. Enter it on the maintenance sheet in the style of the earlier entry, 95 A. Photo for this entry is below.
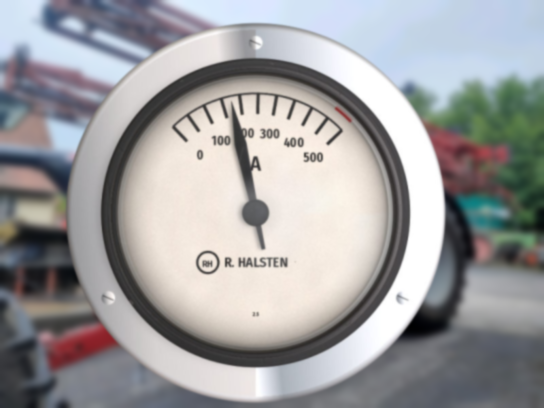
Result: 175 A
